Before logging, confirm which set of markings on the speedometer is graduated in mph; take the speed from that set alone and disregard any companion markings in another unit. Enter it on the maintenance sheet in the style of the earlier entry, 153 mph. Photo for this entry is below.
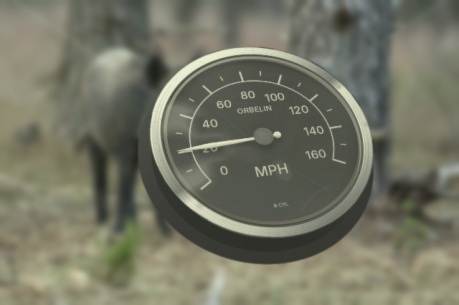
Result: 20 mph
